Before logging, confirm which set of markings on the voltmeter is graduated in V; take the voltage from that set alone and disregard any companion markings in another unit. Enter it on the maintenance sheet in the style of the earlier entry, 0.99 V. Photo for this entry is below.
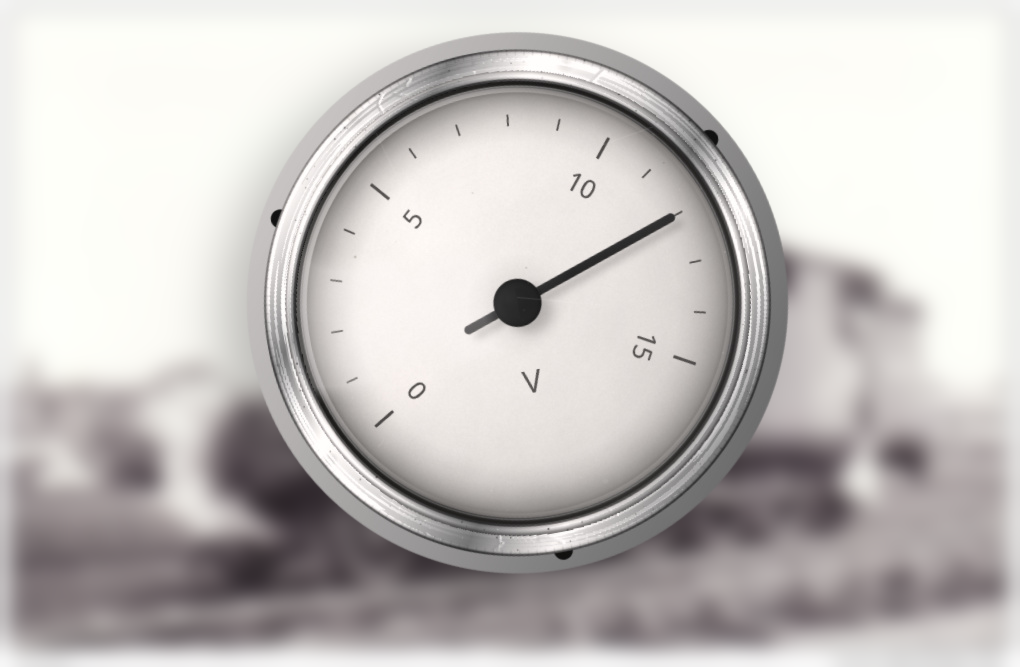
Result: 12 V
